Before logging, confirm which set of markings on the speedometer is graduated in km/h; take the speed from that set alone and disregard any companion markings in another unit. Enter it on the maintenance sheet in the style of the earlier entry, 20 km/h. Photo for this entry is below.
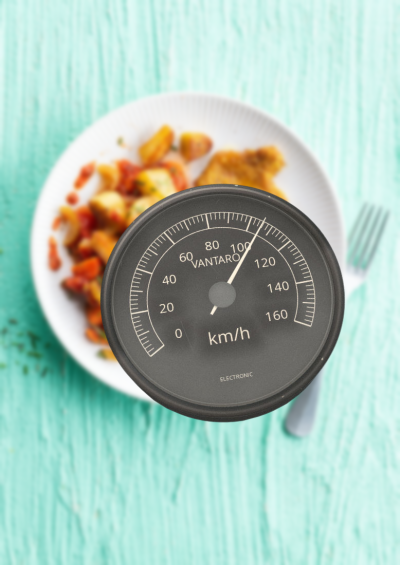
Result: 106 km/h
